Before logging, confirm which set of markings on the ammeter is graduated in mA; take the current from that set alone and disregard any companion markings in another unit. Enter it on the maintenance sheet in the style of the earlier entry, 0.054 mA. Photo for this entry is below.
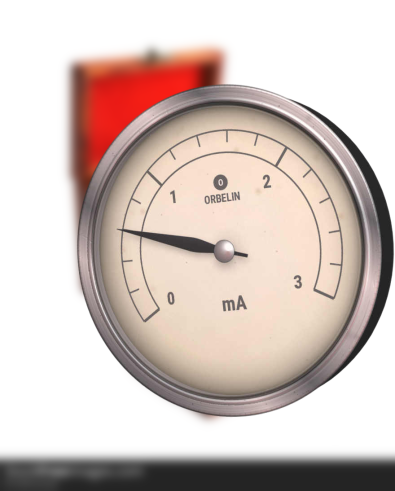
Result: 0.6 mA
